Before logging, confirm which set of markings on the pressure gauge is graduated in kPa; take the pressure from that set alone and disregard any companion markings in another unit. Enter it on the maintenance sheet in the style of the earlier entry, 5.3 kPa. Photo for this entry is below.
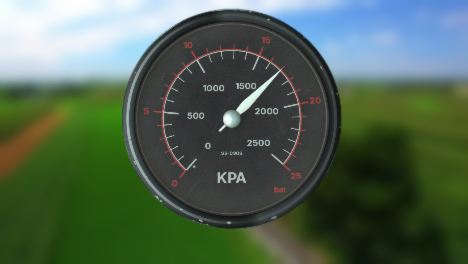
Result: 1700 kPa
